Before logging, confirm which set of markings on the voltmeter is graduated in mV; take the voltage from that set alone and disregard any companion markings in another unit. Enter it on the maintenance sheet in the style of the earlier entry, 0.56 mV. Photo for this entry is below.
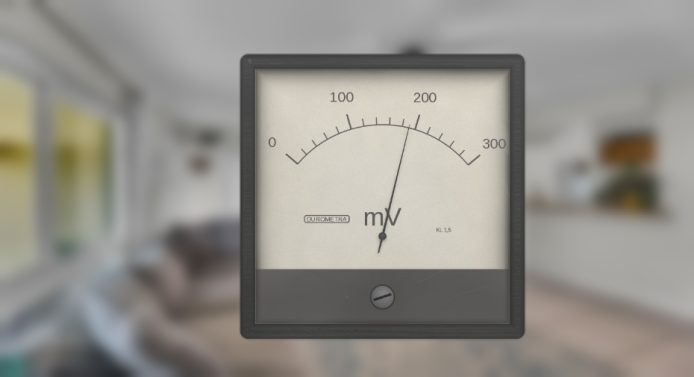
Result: 190 mV
